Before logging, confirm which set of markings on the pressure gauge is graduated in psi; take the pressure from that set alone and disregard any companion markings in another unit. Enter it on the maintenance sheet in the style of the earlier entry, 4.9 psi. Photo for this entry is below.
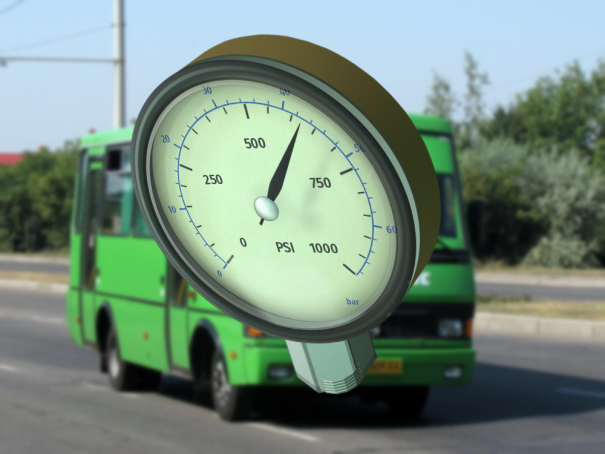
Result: 625 psi
